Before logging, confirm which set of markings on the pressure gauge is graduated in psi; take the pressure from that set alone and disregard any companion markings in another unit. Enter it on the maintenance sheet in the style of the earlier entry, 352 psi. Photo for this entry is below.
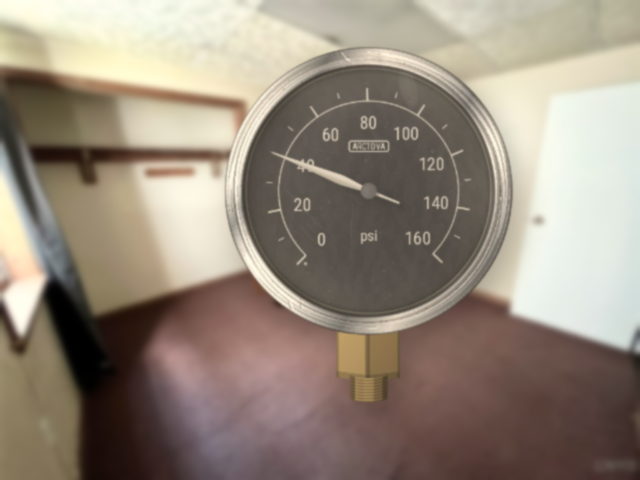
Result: 40 psi
